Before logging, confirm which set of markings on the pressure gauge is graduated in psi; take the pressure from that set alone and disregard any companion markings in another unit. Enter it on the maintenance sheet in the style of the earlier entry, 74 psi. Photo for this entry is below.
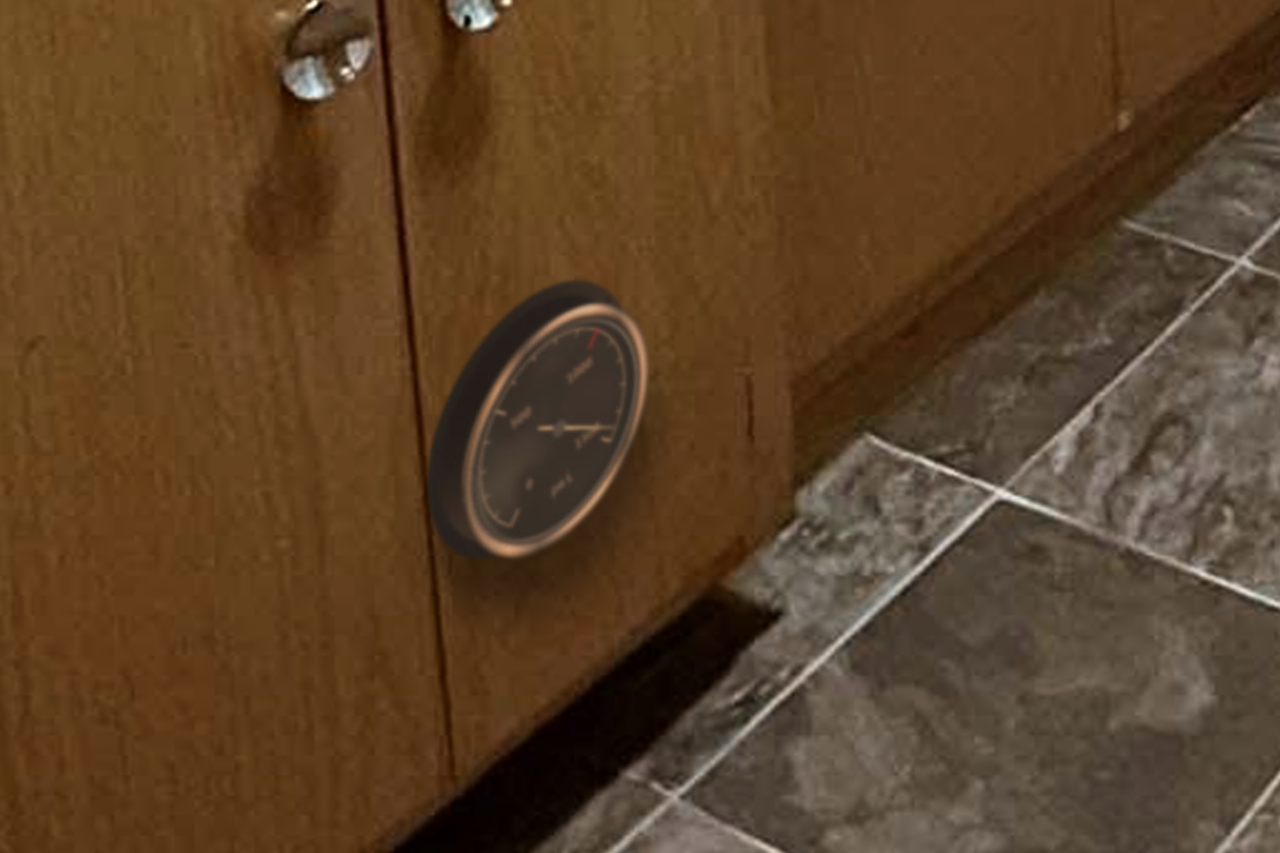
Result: 1450 psi
